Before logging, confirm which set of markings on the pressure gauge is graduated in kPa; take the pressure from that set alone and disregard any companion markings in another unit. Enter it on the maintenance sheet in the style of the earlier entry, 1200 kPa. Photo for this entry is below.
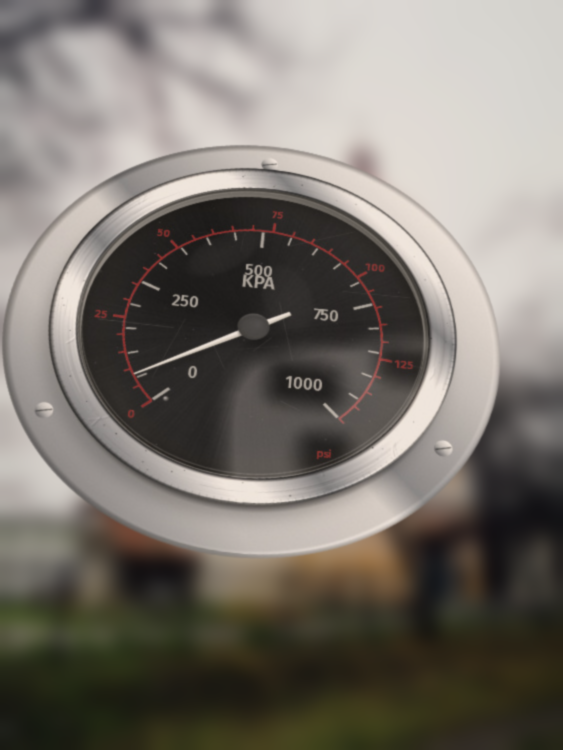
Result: 50 kPa
